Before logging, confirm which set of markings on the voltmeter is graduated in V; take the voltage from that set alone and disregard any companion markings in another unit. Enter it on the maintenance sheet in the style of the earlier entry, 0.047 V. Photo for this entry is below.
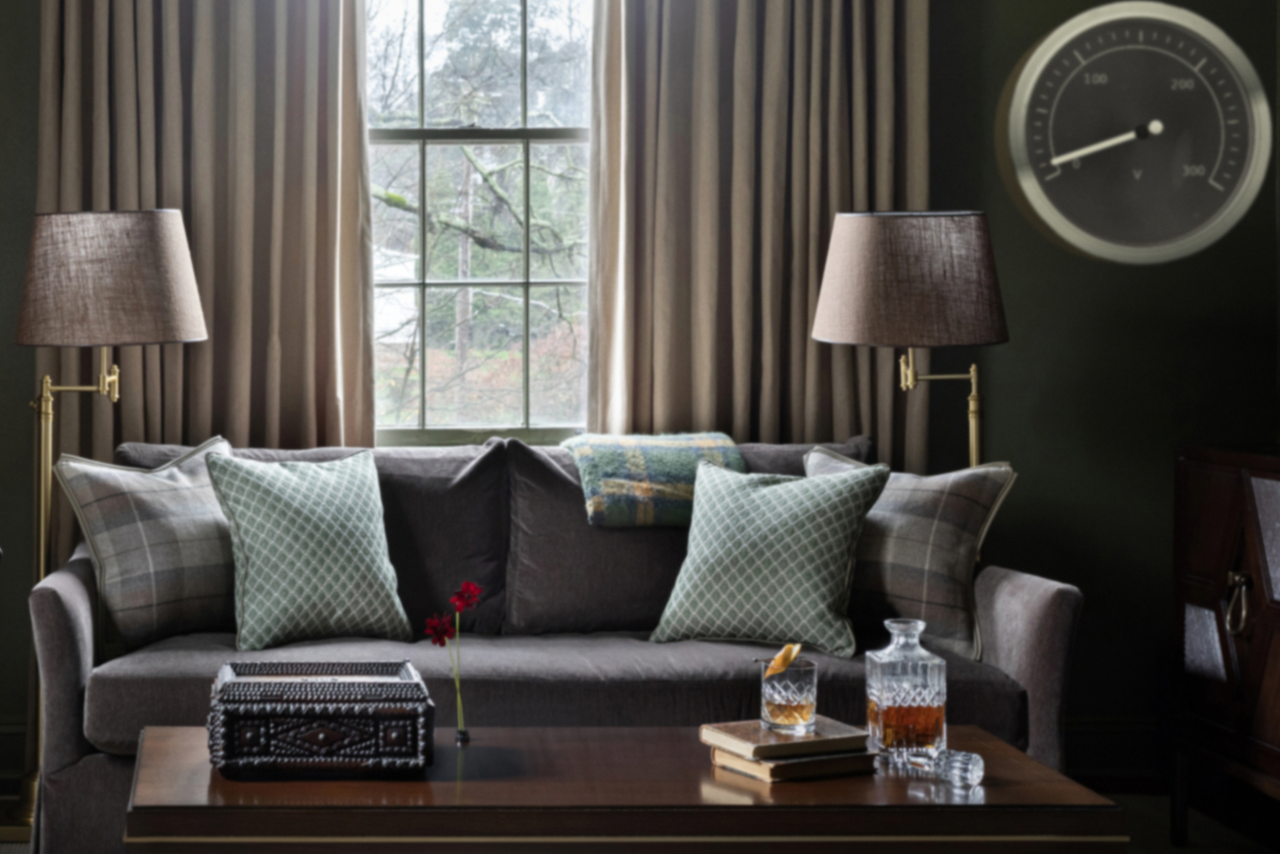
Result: 10 V
